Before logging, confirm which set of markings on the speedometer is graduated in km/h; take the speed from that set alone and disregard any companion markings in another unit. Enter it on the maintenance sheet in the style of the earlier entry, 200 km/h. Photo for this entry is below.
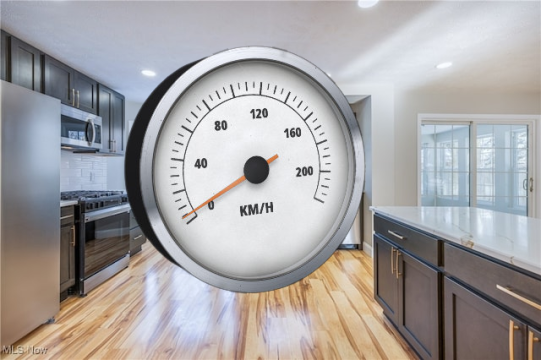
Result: 5 km/h
